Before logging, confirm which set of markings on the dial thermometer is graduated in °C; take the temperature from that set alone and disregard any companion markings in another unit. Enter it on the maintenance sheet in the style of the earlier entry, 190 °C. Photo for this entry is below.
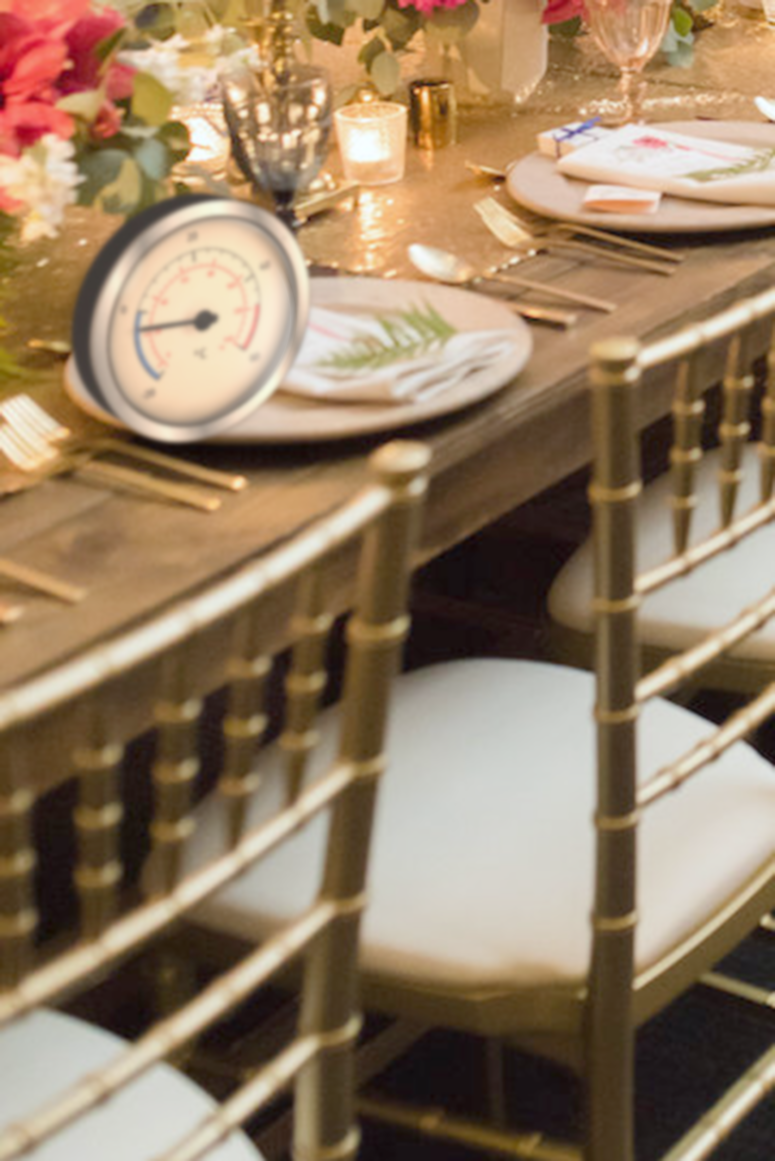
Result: -4 °C
